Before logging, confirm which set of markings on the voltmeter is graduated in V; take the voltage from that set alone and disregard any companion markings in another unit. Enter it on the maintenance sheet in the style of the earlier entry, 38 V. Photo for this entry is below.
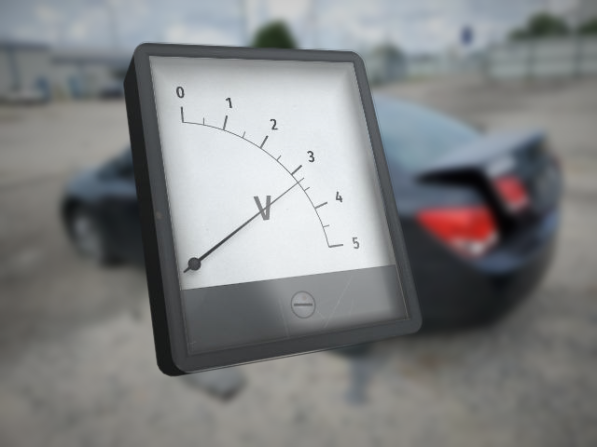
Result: 3.25 V
